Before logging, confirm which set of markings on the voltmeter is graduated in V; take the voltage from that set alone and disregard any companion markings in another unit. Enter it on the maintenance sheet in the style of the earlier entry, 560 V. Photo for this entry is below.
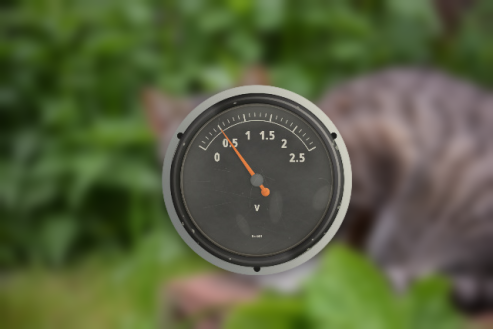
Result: 0.5 V
